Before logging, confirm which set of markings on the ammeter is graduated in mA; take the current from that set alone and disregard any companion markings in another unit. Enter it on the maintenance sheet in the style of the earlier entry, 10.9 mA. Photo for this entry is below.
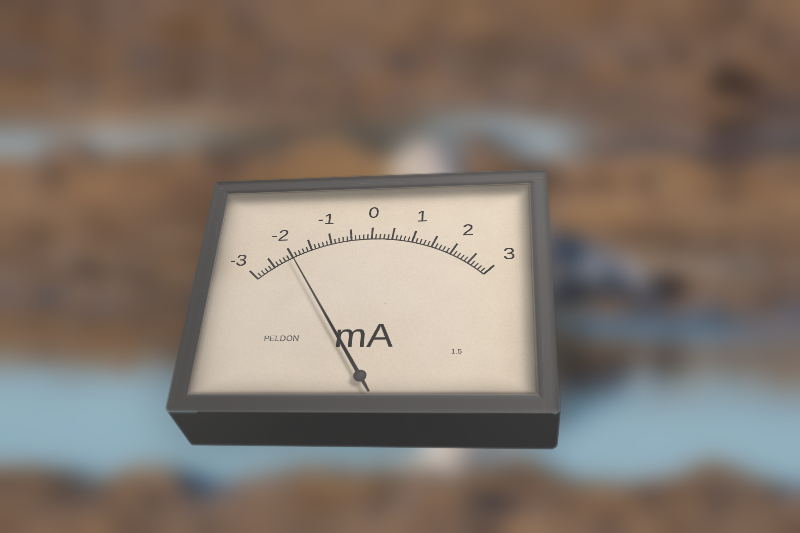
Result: -2 mA
